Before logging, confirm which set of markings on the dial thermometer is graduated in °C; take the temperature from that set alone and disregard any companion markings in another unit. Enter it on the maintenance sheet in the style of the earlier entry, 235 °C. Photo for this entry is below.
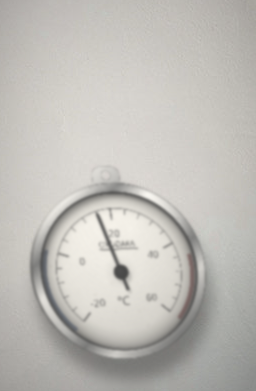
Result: 16 °C
